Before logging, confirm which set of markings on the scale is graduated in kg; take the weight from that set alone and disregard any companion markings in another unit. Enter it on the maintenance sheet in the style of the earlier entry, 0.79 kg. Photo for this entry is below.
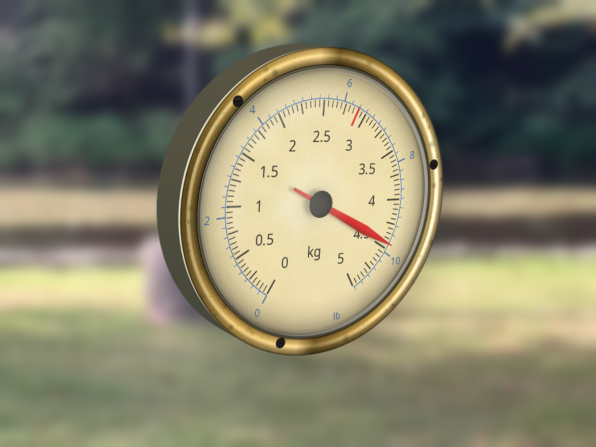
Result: 4.45 kg
